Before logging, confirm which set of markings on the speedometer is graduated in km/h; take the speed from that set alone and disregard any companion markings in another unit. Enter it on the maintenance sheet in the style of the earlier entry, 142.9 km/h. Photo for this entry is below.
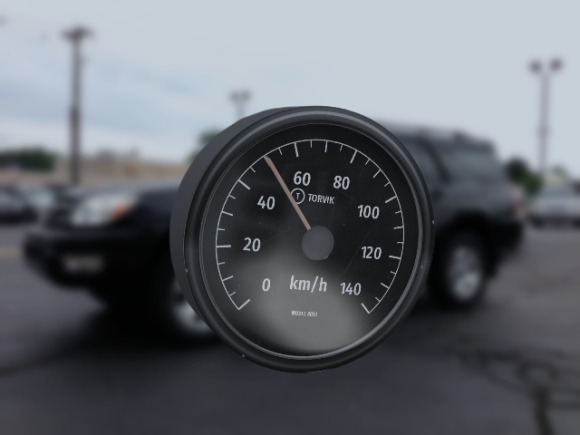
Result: 50 km/h
